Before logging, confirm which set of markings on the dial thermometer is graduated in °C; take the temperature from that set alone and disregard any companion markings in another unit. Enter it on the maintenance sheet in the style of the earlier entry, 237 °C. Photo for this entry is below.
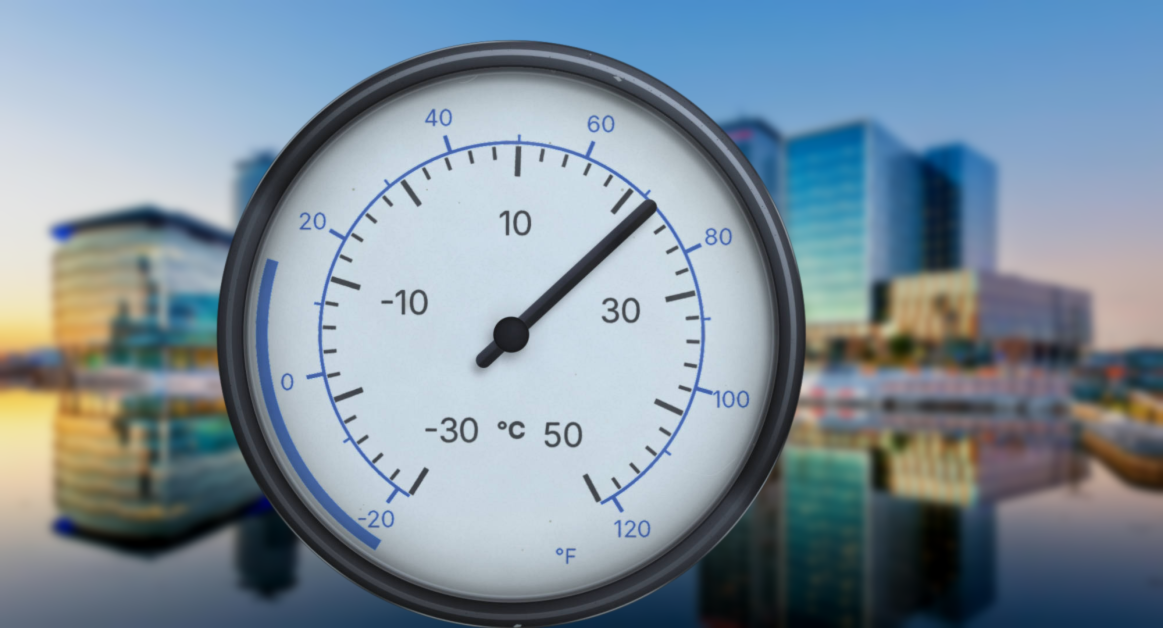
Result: 22 °C
